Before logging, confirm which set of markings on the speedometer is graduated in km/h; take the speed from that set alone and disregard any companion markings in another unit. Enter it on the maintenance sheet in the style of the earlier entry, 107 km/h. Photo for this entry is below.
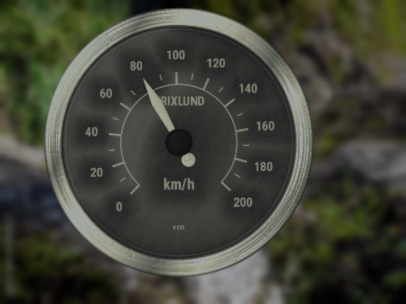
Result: 80 km/h
